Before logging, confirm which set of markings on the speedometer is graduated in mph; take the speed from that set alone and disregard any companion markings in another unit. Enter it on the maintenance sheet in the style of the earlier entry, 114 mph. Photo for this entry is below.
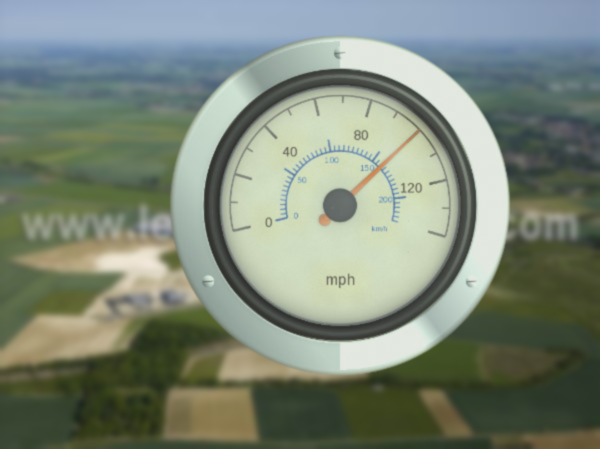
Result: 100 mph
